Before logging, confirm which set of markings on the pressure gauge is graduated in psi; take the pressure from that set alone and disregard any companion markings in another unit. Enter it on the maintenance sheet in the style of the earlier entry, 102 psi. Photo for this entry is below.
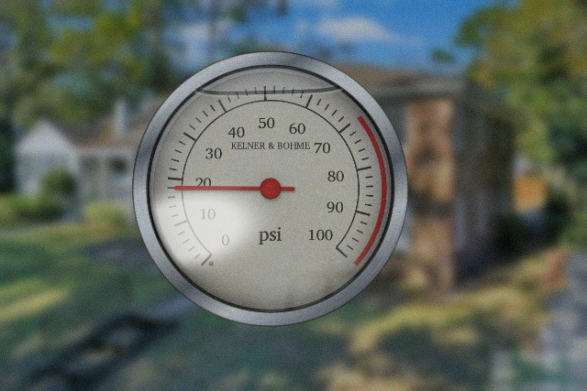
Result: 18 psi
